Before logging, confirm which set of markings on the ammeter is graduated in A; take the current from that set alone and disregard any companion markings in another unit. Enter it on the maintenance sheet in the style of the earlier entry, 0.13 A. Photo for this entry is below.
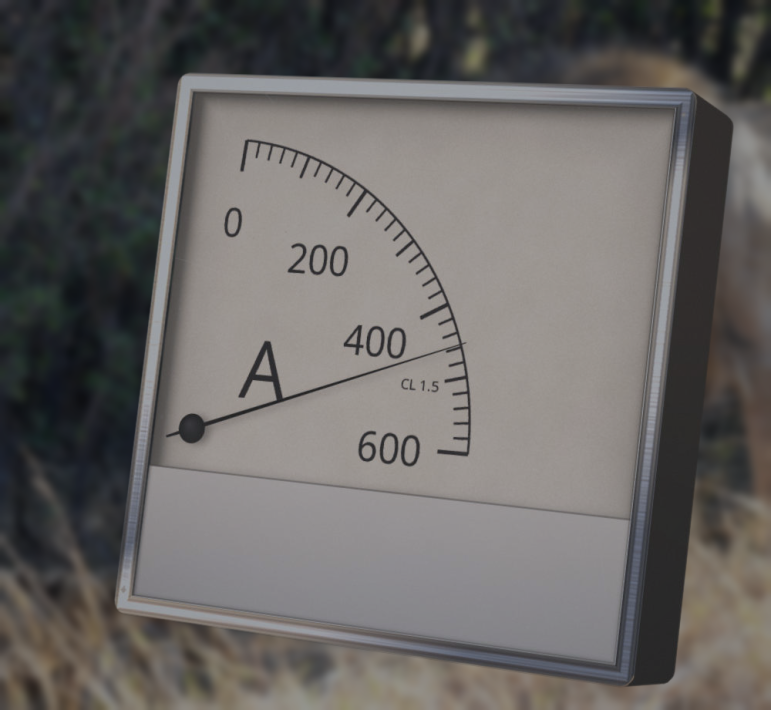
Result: 460 A
